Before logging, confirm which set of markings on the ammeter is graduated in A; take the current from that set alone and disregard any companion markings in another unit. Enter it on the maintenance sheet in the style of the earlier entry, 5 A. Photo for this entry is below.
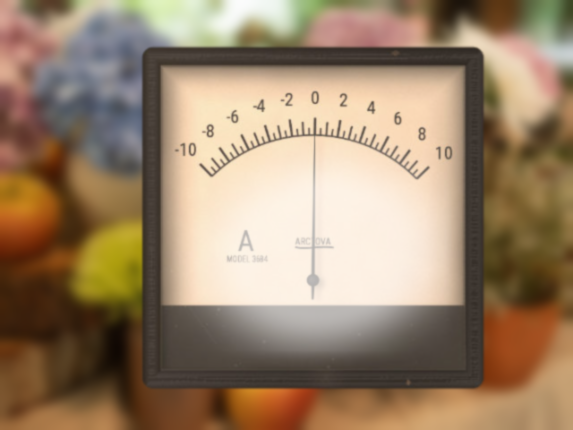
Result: 0 A
